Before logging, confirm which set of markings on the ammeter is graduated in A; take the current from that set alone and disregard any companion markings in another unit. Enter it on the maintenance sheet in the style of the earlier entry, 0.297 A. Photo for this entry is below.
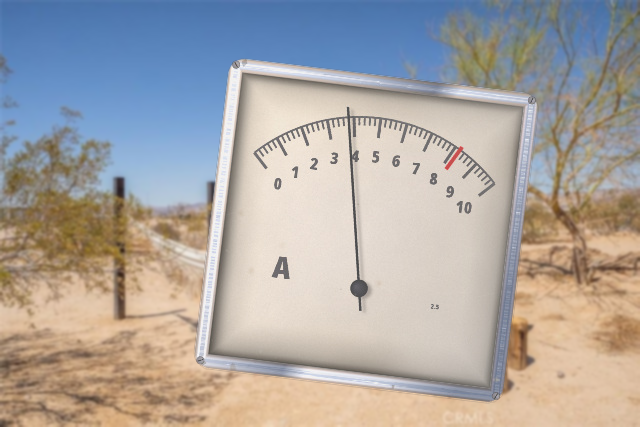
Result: 3.8 A
